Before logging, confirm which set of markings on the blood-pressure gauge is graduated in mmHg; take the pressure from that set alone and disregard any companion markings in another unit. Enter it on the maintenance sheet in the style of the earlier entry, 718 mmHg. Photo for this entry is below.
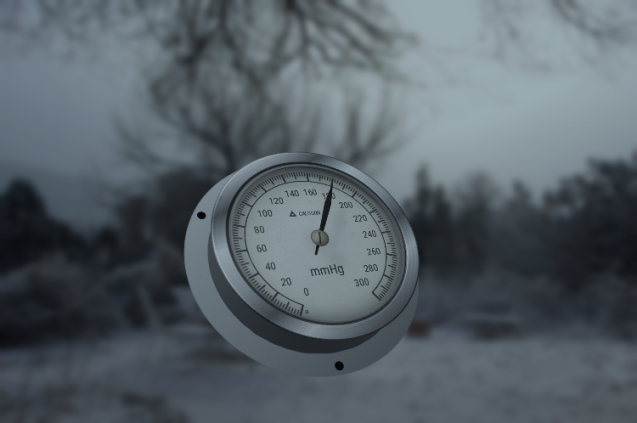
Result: 180 mmHg
